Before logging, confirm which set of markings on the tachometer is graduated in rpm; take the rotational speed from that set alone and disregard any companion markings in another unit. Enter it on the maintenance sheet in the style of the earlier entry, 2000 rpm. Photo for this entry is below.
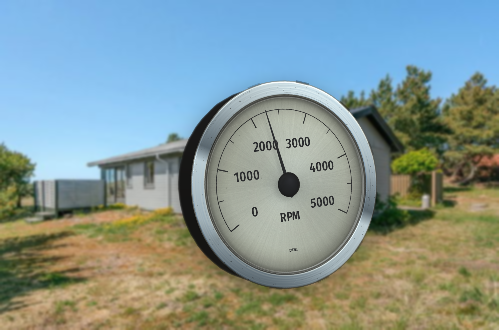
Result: 2250 rpm
